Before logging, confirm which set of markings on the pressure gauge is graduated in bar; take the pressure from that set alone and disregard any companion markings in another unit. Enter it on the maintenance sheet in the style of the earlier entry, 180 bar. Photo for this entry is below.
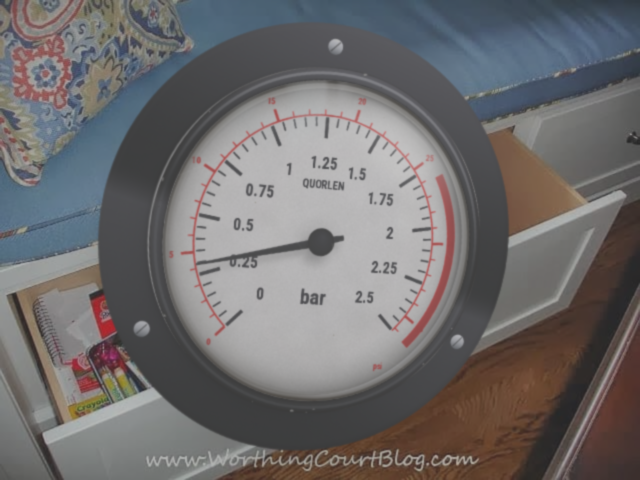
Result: 0.3 bar
